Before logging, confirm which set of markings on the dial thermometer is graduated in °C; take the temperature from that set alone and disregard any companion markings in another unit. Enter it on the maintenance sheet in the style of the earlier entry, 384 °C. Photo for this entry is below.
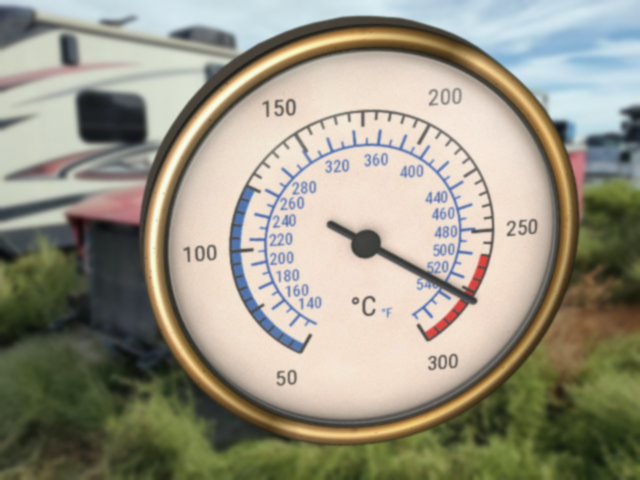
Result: 277.5 °C
